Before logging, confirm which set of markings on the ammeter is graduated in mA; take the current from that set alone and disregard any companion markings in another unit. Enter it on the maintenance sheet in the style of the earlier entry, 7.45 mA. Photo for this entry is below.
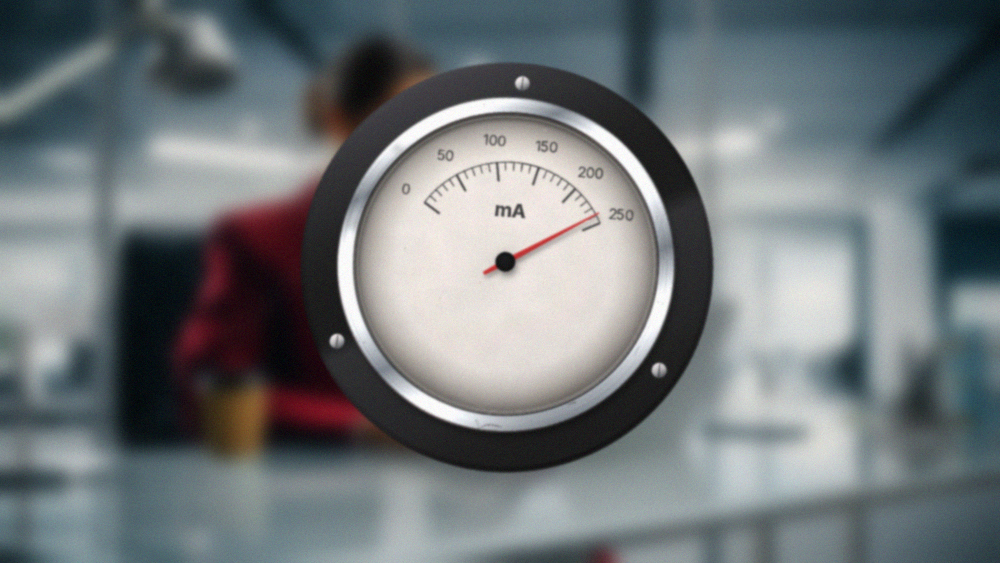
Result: 240 mA
